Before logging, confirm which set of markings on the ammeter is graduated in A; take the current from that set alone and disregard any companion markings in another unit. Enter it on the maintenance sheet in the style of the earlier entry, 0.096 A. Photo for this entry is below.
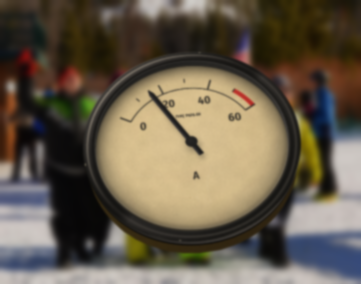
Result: 15 A
